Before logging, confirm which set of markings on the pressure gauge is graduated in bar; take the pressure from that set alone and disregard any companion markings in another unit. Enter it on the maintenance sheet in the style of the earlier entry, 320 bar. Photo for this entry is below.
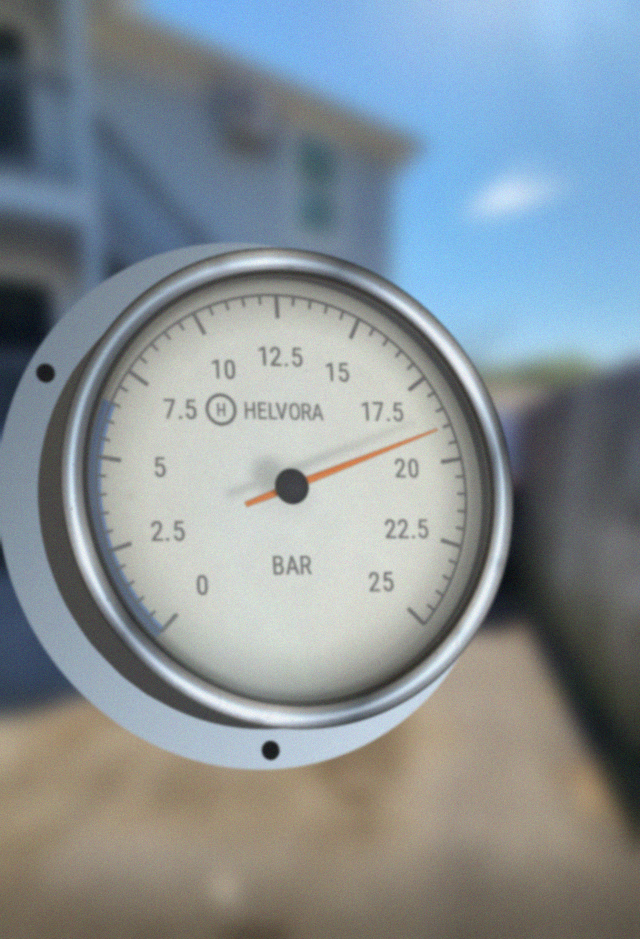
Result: 19 bar
